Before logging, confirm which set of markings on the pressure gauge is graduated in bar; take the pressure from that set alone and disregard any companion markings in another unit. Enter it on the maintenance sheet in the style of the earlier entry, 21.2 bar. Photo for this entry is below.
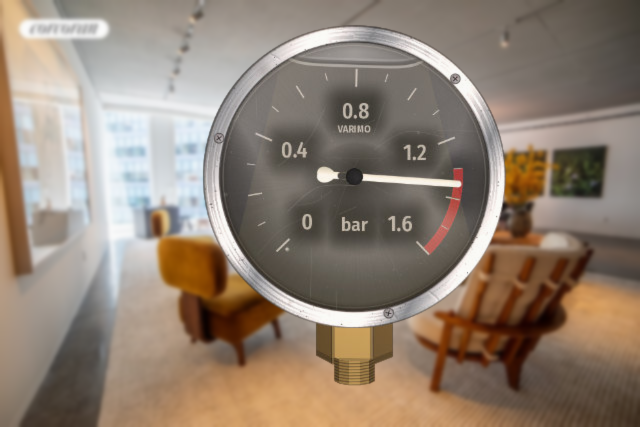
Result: 1.35 bar
